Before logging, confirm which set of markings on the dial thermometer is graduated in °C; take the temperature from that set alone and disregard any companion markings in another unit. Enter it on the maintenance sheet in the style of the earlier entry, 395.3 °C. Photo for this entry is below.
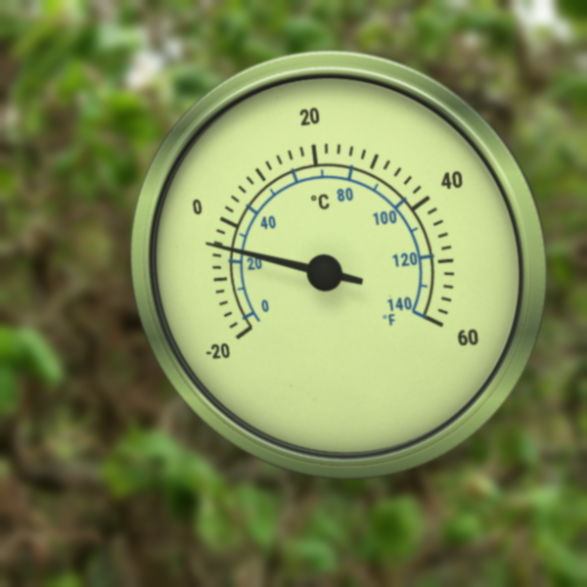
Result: -4 °C
